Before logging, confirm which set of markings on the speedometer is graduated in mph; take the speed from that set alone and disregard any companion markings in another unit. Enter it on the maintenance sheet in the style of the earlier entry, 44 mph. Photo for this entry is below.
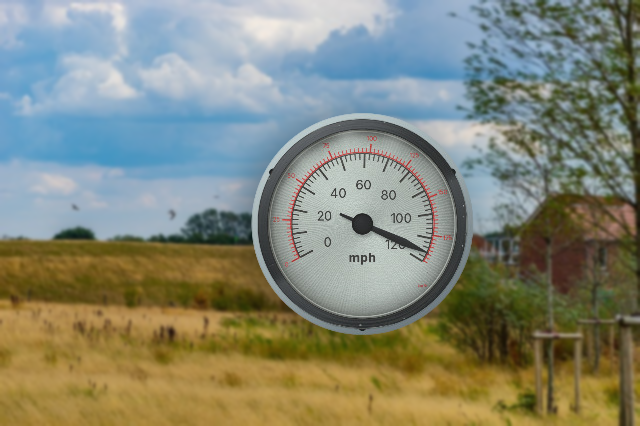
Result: 116 mph
